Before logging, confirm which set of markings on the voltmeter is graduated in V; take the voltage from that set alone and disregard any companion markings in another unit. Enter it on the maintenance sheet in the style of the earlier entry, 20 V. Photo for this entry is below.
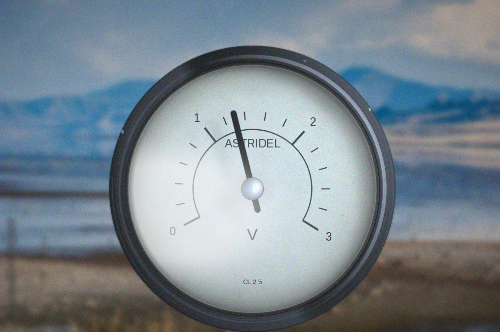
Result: 1.3 V
